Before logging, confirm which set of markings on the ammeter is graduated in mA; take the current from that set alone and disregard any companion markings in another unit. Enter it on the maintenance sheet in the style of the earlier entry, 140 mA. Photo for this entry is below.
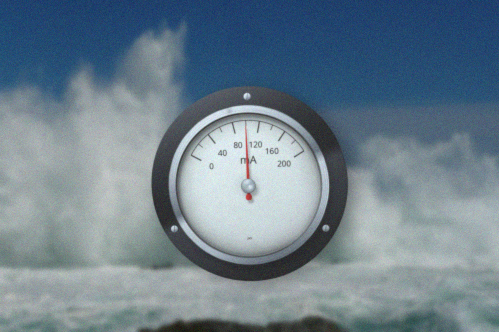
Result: 100 mA
